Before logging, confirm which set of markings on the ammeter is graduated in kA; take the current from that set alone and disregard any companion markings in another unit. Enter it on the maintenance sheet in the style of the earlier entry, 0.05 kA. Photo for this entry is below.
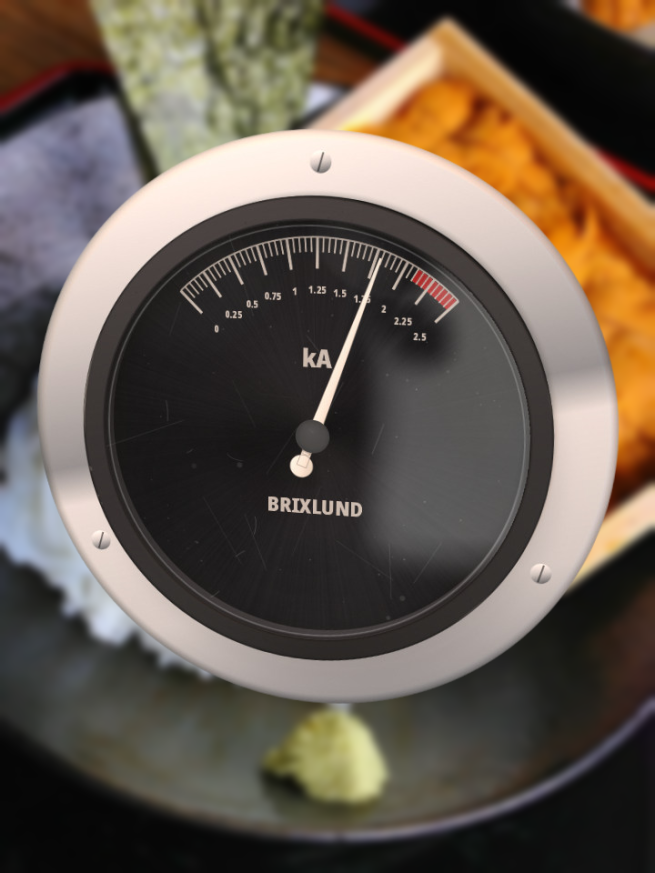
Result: 1.8 kA
